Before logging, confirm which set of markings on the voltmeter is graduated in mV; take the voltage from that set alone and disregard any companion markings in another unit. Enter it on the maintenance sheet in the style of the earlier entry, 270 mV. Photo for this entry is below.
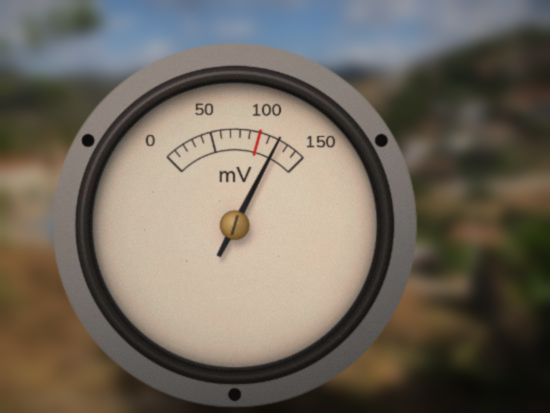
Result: 120 mV
